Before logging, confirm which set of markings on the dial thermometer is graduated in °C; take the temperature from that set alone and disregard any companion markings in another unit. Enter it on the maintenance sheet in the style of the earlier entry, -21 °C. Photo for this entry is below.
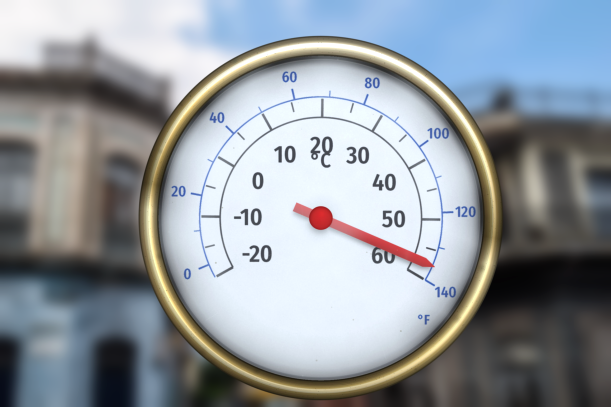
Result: 57.5 °C
